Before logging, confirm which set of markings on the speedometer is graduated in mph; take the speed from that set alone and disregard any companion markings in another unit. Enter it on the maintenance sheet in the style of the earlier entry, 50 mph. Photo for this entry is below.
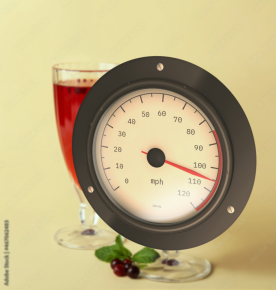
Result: 105 mph
